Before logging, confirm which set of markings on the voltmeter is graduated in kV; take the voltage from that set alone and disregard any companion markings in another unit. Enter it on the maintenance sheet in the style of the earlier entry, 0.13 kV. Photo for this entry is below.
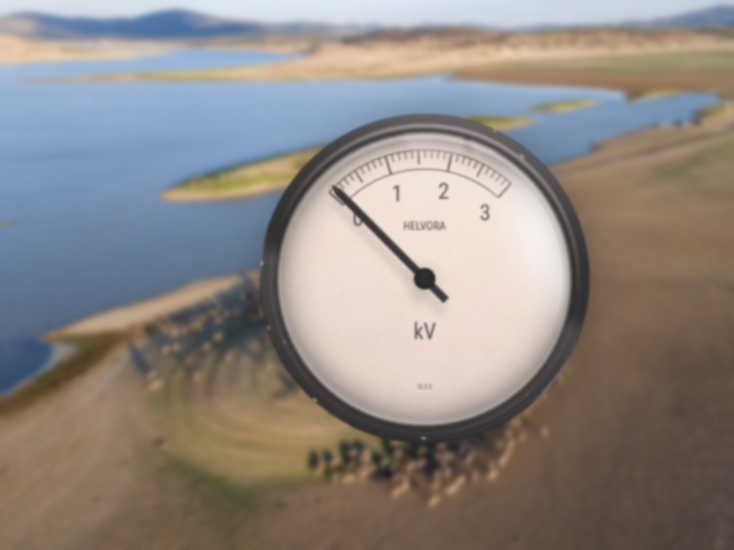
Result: 0.1 kV
